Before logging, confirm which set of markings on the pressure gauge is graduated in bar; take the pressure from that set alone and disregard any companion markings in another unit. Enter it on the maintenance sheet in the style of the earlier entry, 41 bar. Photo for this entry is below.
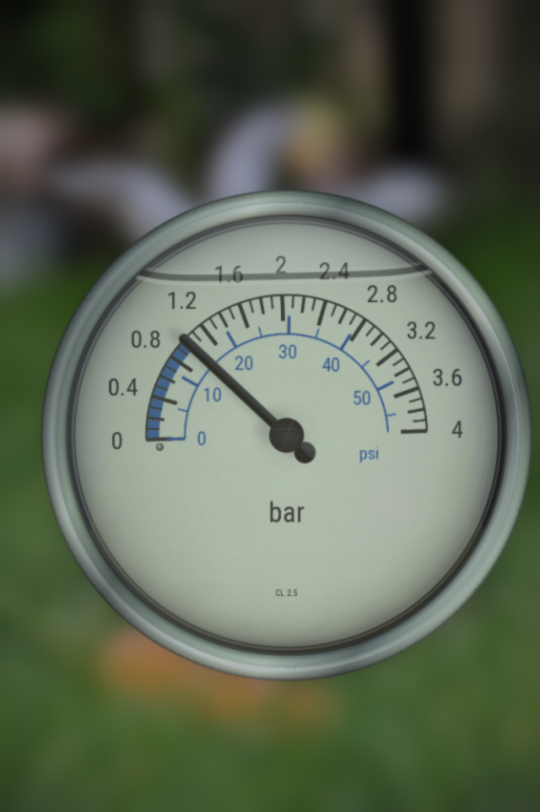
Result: 1 bar
